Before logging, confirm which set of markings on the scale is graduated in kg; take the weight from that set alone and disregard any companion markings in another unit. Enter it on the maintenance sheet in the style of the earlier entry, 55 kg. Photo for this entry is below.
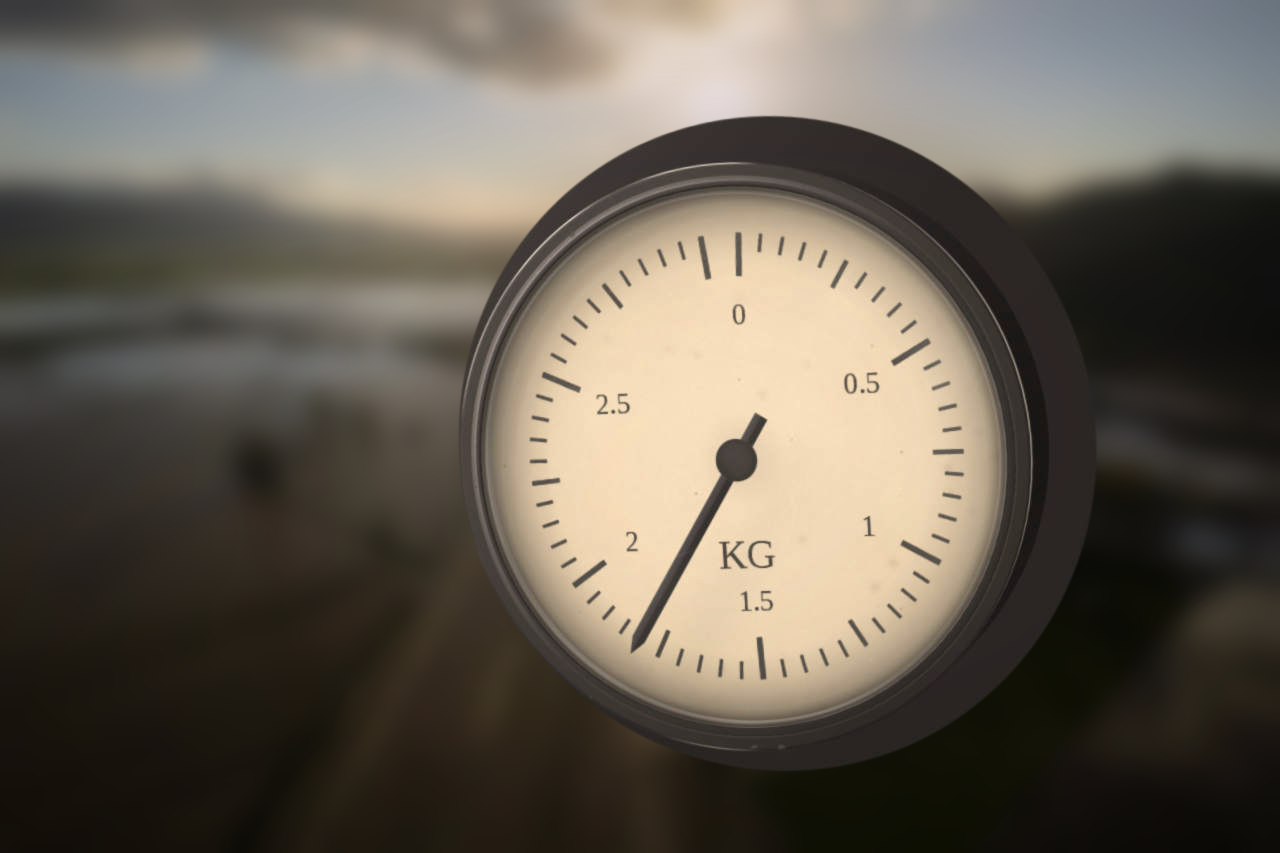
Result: 1.8 kg
